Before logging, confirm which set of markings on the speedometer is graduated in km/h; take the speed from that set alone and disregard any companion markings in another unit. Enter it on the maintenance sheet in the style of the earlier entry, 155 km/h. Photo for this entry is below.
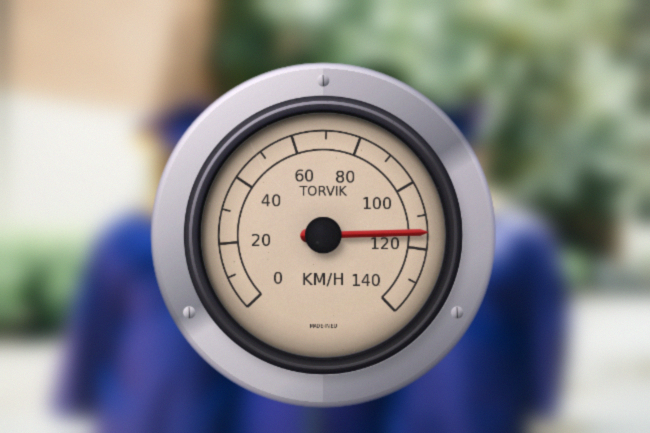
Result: 115 km/h
